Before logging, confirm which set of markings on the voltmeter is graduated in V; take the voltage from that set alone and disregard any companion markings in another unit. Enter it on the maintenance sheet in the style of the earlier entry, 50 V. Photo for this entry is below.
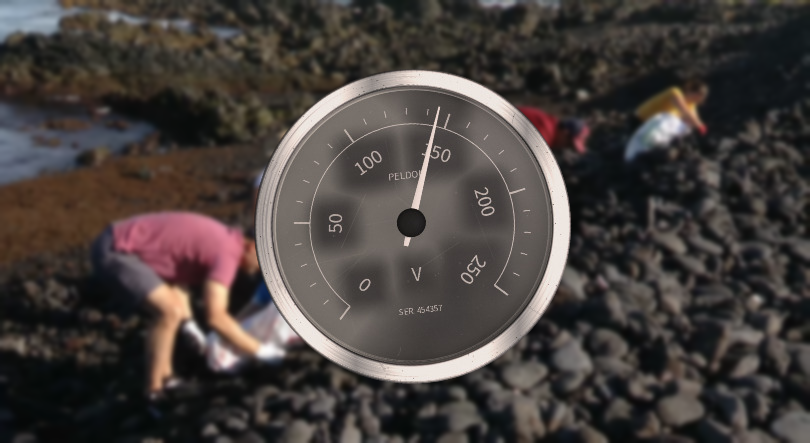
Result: 145 V
